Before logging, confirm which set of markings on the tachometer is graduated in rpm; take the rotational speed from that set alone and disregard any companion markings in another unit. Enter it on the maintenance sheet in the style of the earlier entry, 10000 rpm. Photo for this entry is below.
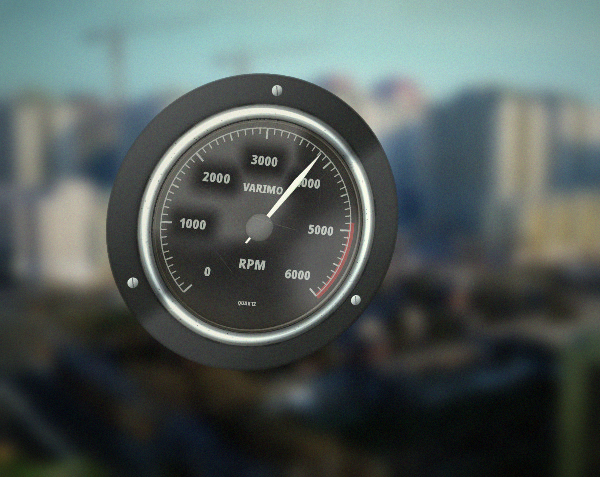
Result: 3800 rpm
